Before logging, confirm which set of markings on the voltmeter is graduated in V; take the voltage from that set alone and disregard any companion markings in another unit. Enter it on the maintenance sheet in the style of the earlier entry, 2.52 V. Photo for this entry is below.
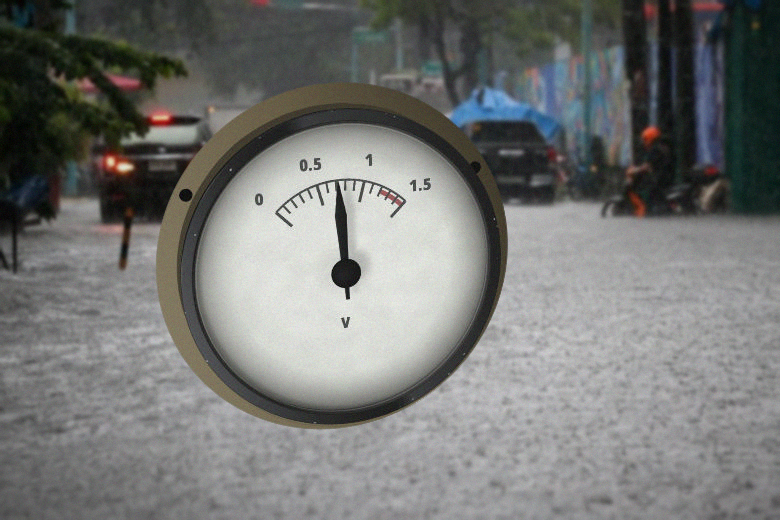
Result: 0.7 V
